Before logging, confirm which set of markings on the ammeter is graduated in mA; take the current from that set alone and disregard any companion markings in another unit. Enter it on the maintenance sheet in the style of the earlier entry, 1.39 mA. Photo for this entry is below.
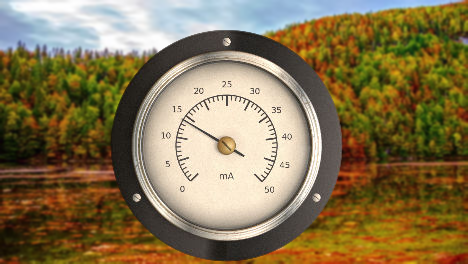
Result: 14 mA
